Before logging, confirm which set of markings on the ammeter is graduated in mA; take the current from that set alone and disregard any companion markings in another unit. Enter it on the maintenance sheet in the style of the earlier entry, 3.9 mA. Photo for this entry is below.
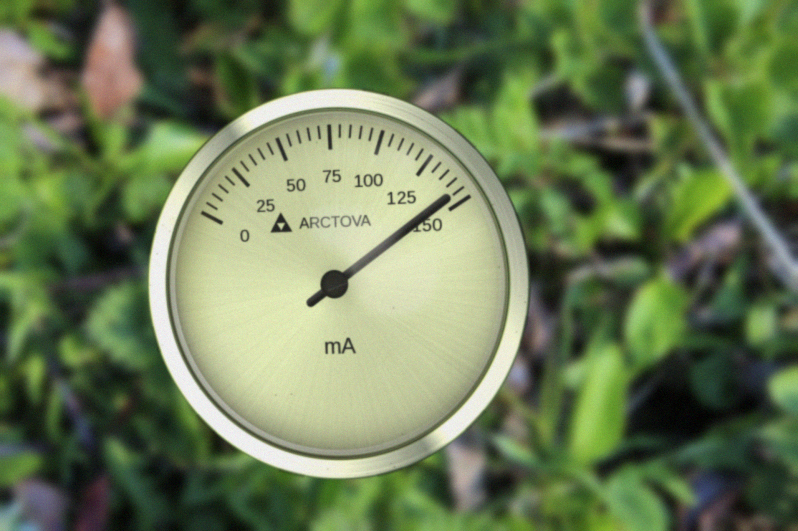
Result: 145 mA
